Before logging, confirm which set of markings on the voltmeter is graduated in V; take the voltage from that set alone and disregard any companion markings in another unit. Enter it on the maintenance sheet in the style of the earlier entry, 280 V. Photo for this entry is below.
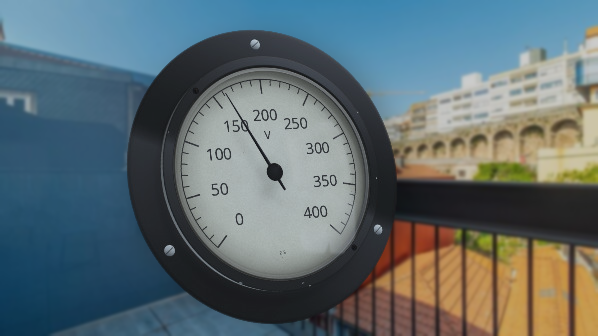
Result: 160 V
